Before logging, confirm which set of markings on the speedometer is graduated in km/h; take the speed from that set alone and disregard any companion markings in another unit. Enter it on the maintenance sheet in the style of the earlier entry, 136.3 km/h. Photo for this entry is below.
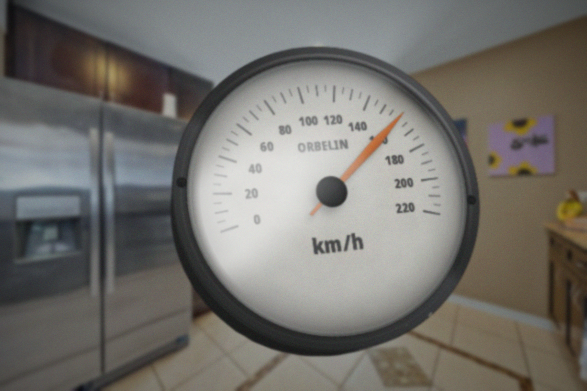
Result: 160 km/h
